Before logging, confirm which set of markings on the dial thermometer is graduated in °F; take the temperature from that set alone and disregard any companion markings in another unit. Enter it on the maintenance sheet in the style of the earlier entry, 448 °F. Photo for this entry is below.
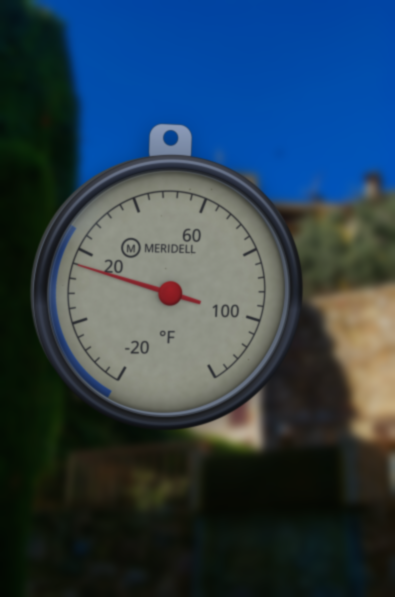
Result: 16 °F
